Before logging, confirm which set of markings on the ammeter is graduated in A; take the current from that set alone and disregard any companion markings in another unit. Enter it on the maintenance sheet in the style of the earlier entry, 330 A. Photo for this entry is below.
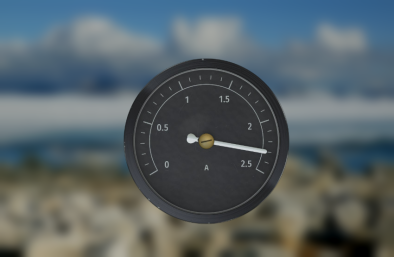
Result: 2.3 A
